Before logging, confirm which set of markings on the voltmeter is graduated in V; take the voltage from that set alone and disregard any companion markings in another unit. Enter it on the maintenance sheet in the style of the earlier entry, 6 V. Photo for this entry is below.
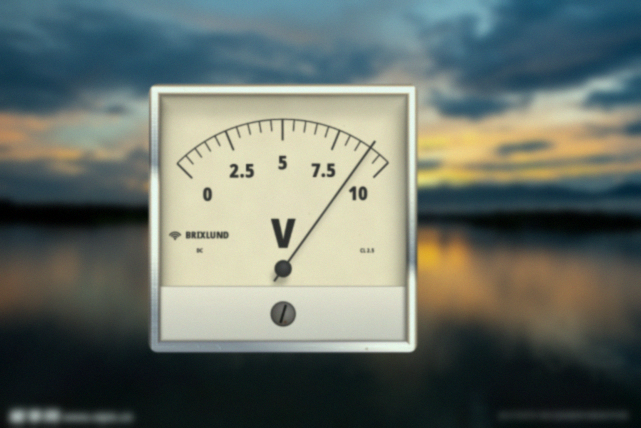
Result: 9 V
